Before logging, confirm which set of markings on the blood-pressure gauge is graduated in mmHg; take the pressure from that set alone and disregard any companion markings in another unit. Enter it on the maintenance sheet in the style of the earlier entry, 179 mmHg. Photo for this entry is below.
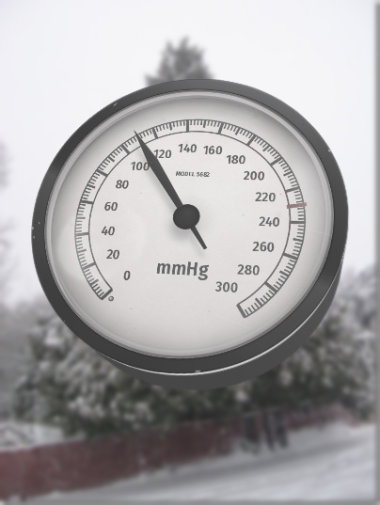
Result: 110 mmHg
